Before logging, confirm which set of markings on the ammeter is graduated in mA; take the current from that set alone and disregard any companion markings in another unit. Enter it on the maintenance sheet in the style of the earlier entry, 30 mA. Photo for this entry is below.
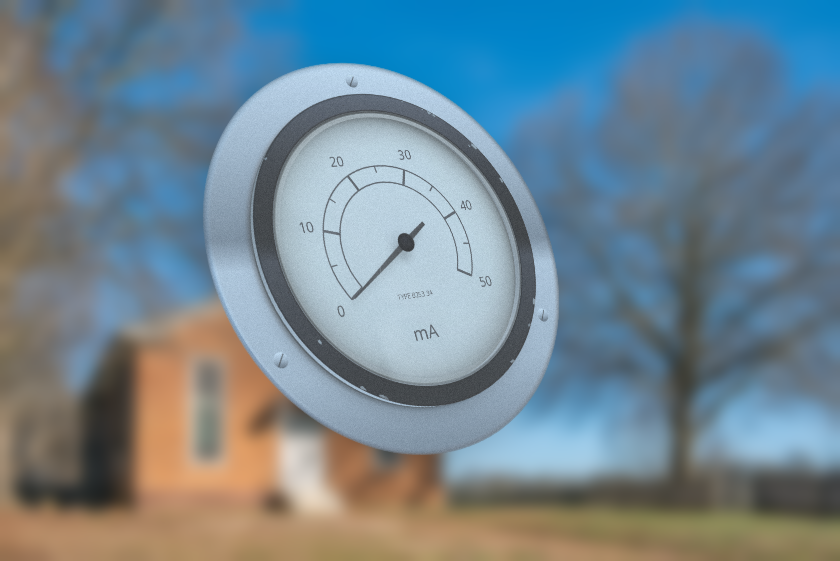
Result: 0 mA
